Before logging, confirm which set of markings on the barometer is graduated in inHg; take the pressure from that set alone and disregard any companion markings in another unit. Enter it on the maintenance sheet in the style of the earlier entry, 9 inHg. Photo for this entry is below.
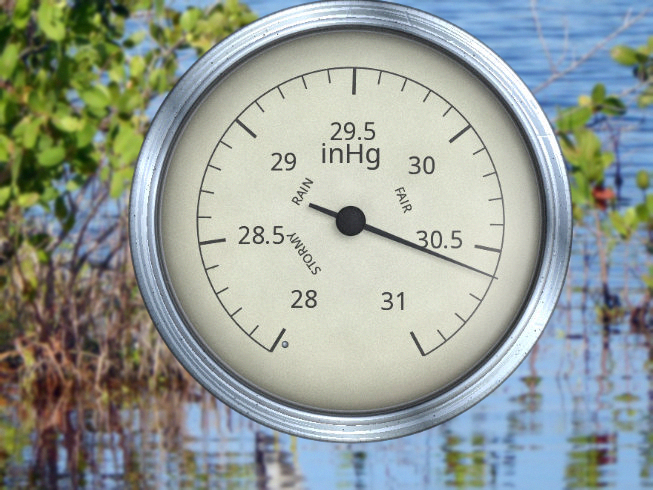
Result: 30.6 inHg
